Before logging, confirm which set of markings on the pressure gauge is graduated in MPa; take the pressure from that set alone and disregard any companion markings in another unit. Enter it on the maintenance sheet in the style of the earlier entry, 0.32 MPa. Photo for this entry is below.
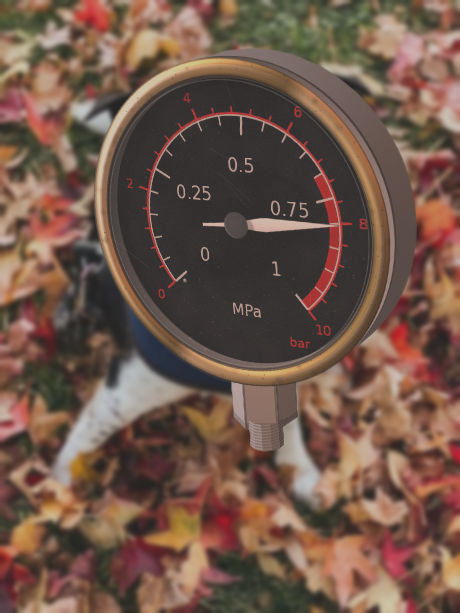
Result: 0.8 MPa
